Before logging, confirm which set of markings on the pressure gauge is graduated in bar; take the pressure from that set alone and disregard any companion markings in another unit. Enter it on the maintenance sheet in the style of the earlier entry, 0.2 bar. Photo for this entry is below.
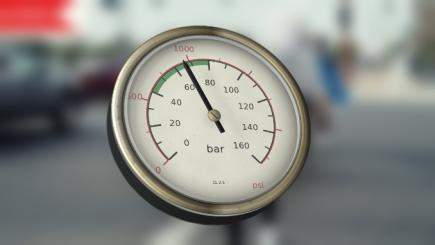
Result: 65 bar
